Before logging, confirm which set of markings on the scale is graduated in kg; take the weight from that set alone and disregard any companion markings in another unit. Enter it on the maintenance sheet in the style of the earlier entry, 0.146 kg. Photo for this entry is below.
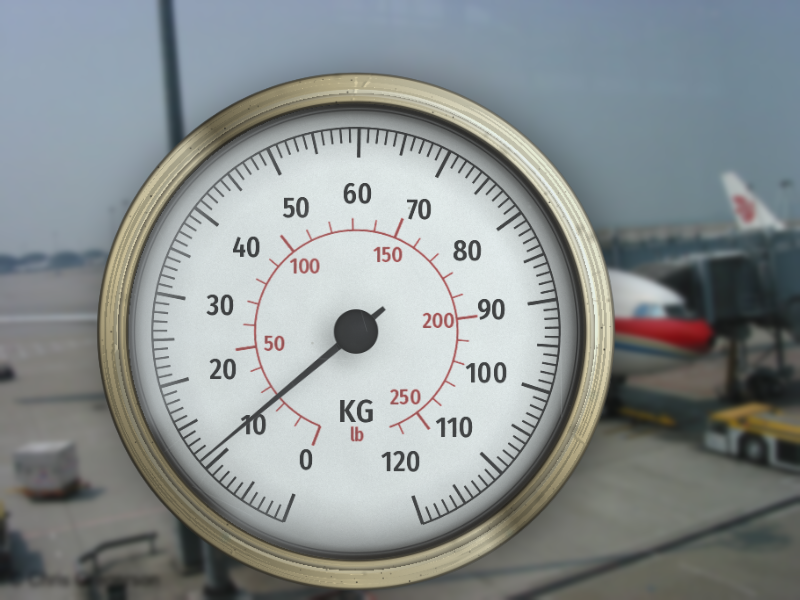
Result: 11 kg
